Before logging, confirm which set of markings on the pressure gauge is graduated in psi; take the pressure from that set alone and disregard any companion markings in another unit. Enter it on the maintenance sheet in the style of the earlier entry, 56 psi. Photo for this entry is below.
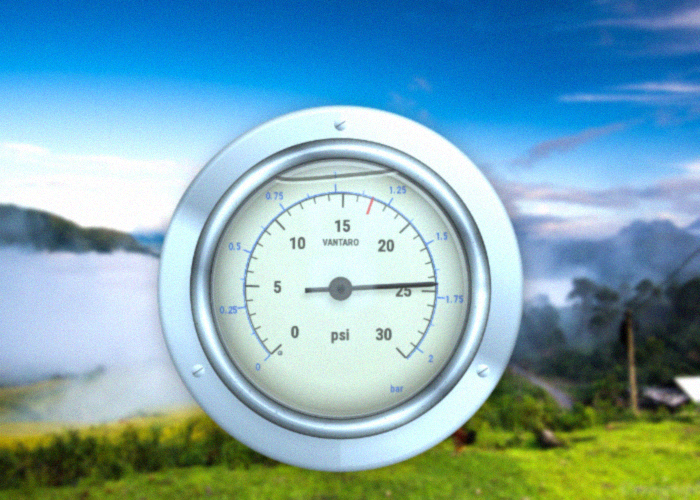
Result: 24.5 psi
